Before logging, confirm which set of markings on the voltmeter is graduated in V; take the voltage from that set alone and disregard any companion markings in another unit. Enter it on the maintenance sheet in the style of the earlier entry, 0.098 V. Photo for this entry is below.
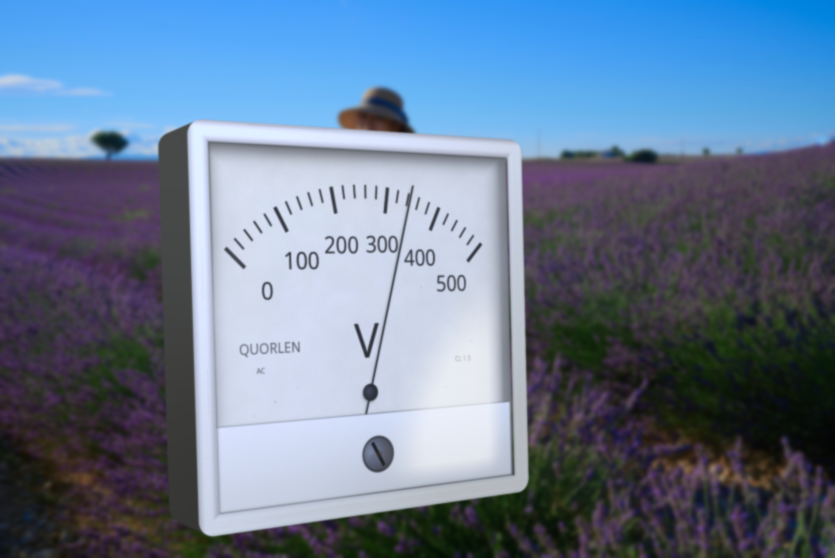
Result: 340 V
